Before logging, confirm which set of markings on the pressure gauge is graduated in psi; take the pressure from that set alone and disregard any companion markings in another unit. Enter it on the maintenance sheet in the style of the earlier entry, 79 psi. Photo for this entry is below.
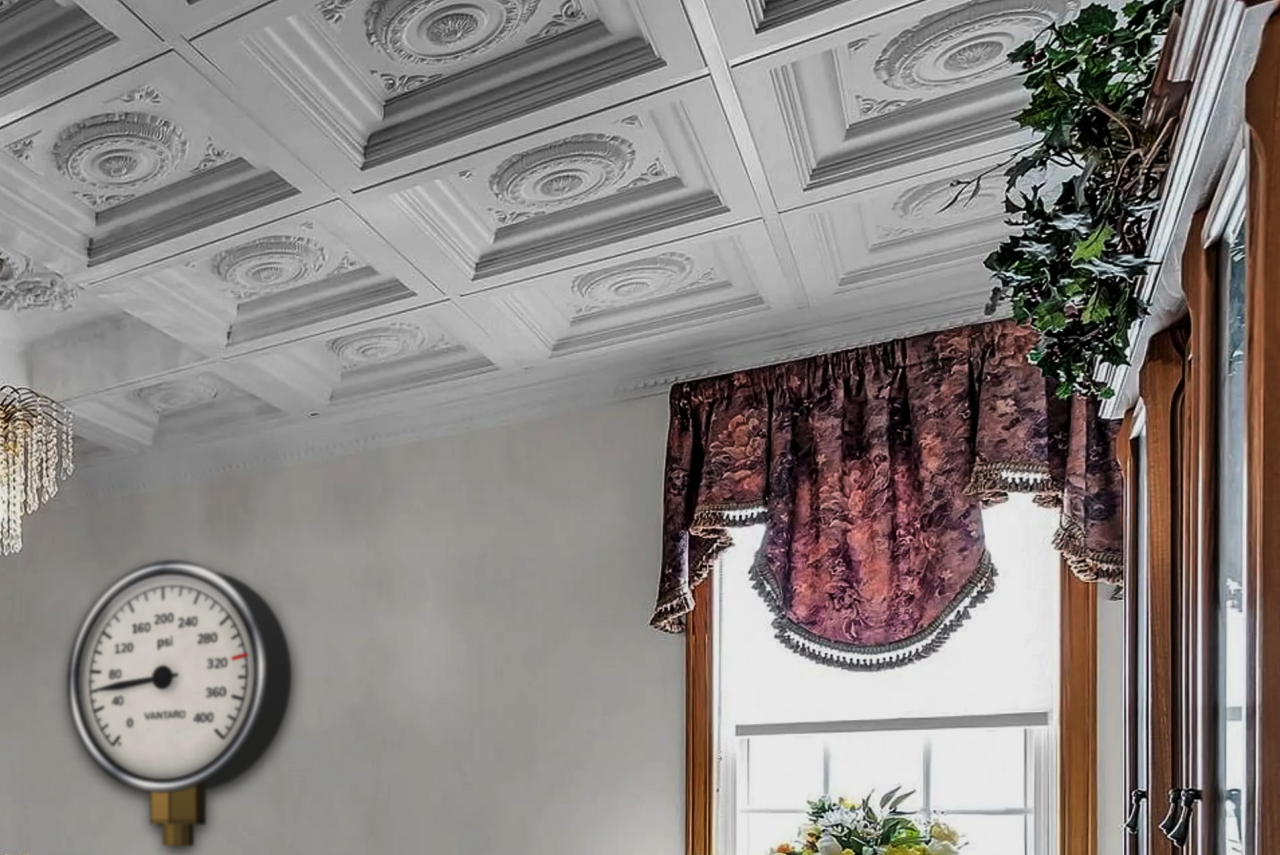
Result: 60 psi
